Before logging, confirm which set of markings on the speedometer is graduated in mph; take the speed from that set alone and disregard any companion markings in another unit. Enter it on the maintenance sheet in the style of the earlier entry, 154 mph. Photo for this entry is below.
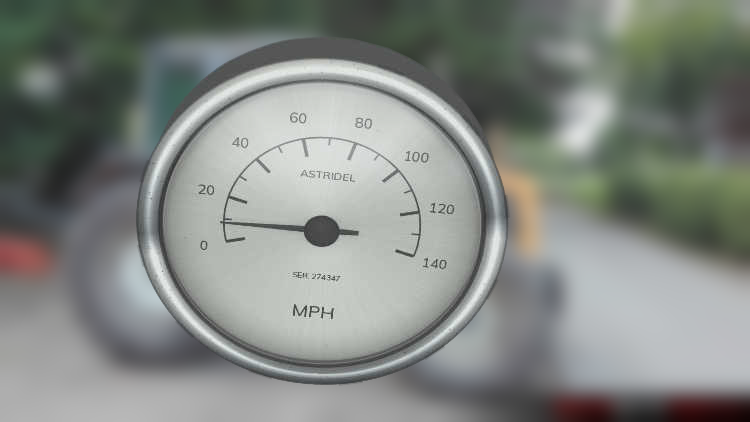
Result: 10 mph
